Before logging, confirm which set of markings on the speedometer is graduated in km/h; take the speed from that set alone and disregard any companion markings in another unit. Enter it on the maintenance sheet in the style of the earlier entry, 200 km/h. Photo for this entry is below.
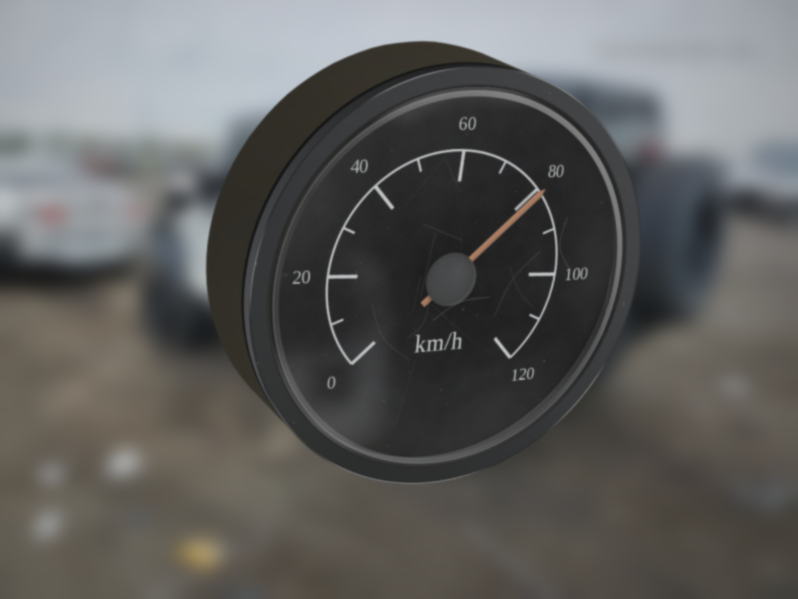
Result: 80 km/h
